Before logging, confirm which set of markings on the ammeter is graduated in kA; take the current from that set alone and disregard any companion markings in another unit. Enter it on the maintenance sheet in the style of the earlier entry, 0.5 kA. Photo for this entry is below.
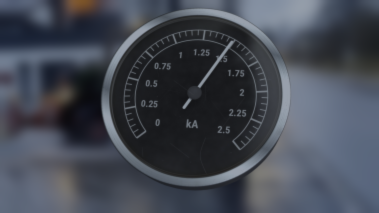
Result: 1.5 kA
